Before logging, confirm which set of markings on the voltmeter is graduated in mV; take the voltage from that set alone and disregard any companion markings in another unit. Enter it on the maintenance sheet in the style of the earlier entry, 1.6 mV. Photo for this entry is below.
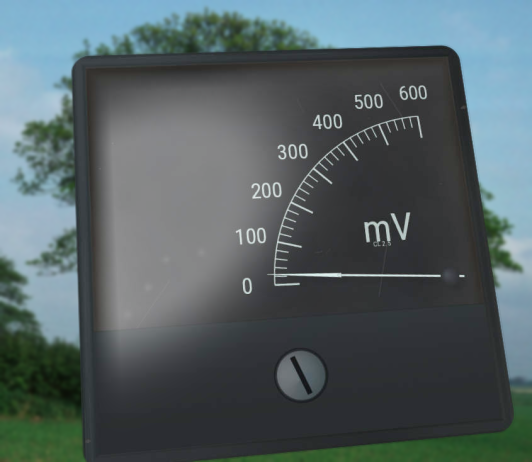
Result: 20 mV
